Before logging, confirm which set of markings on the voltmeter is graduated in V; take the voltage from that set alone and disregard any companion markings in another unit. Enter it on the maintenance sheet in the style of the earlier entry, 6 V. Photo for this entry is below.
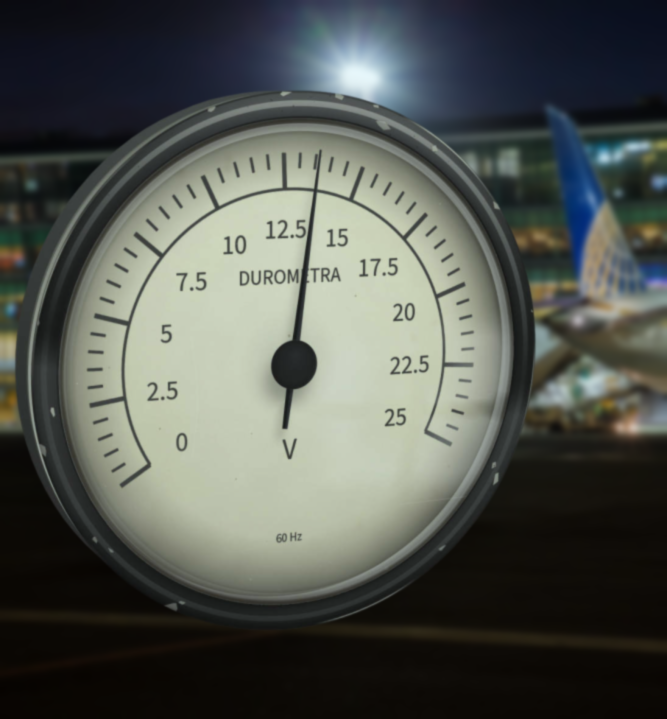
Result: 13.5 V
